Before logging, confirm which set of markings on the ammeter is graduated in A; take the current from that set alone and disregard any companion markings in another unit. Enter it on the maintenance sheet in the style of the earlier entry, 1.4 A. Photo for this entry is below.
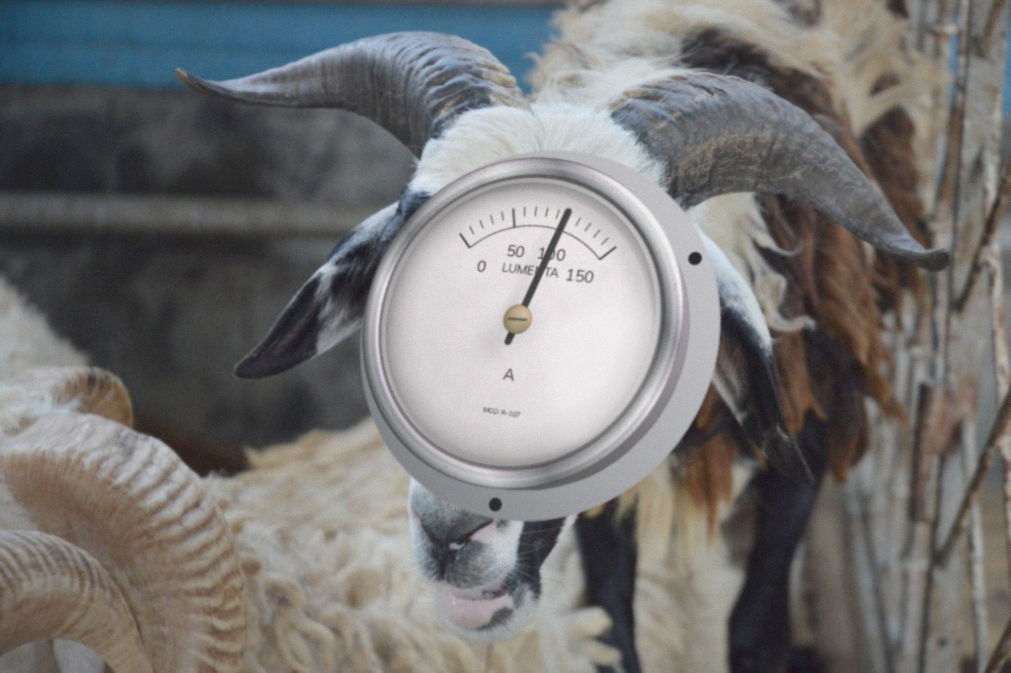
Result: 100 A
